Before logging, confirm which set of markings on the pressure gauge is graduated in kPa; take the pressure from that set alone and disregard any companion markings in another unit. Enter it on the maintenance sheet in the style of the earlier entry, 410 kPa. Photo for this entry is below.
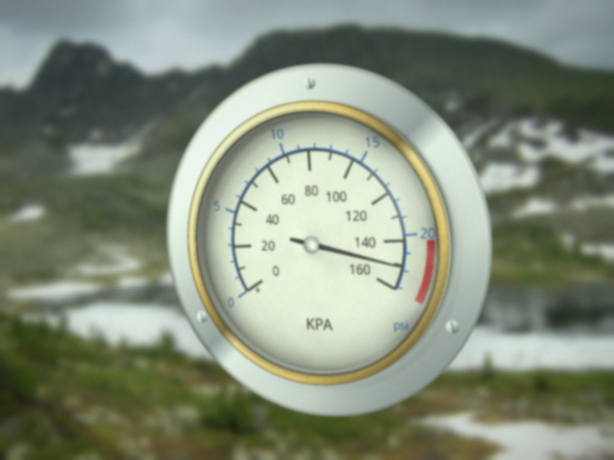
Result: 150 kPa
